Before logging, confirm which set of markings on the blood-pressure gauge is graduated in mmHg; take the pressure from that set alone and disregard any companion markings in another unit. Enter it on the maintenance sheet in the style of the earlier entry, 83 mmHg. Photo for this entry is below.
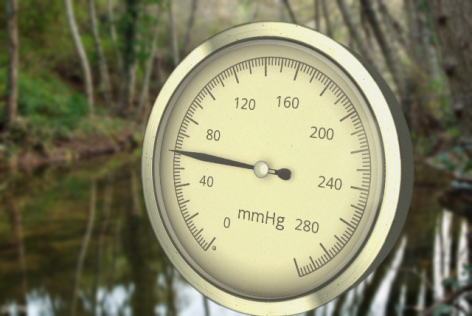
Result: 60 mmHg
